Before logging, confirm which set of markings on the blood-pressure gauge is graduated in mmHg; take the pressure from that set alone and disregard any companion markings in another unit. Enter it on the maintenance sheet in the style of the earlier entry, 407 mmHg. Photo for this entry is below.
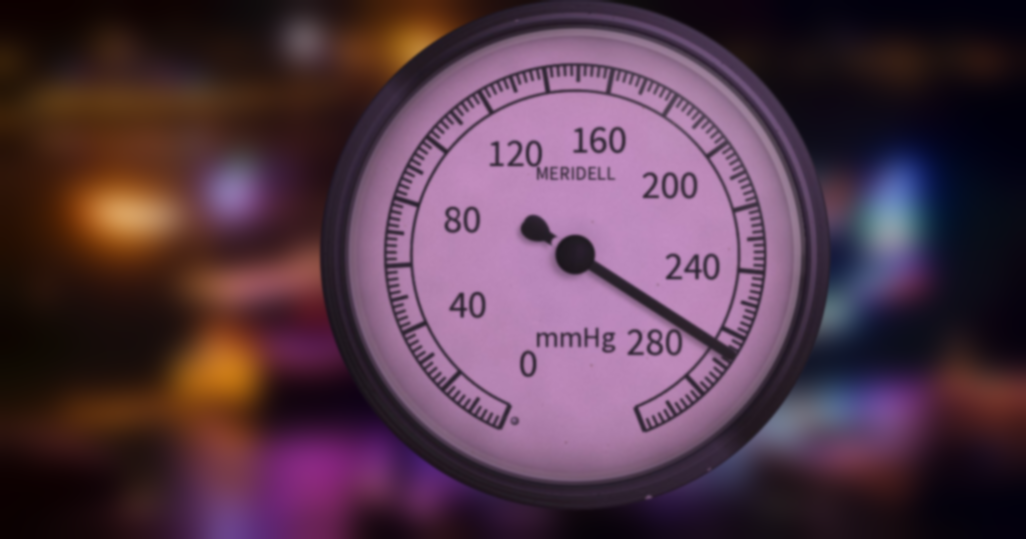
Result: 266 mmHg
